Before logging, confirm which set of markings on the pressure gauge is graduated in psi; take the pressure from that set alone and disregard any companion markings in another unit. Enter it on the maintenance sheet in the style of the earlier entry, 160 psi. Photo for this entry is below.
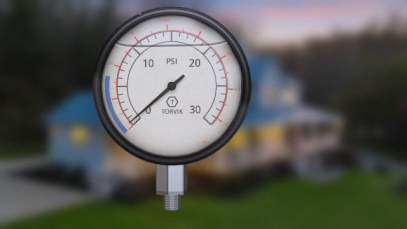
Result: 0.5 psi
